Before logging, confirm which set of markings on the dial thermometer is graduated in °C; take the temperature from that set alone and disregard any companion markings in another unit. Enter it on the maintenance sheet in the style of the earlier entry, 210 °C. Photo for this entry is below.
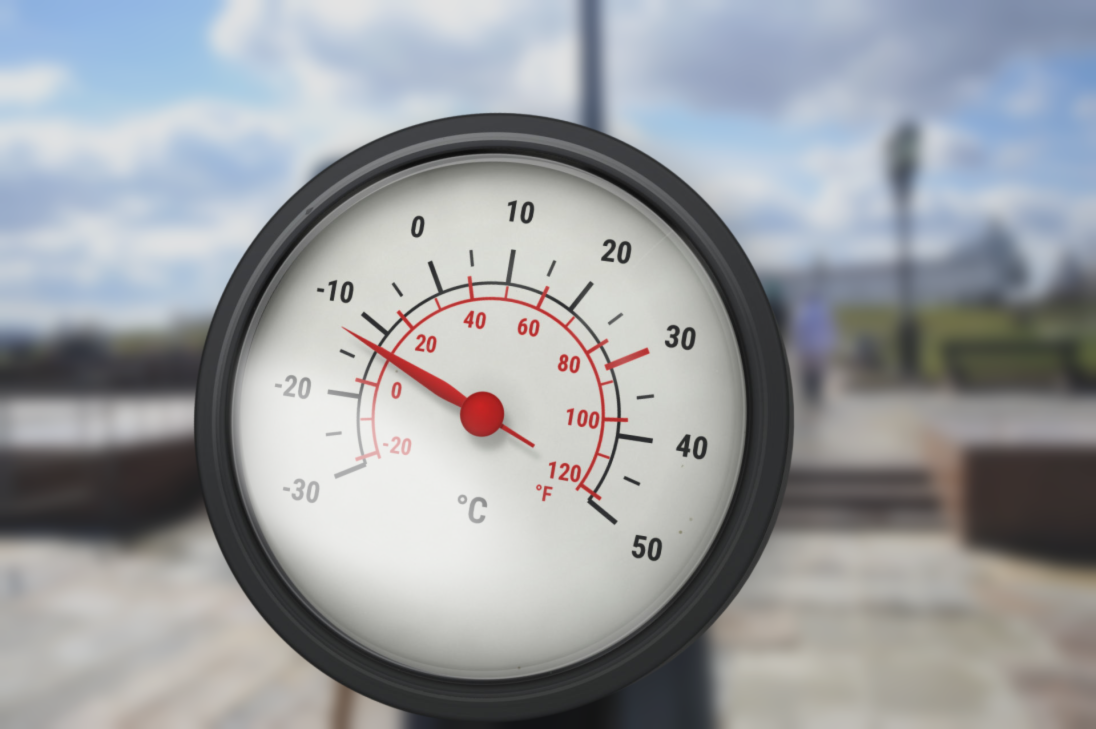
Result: -12.5 °C
